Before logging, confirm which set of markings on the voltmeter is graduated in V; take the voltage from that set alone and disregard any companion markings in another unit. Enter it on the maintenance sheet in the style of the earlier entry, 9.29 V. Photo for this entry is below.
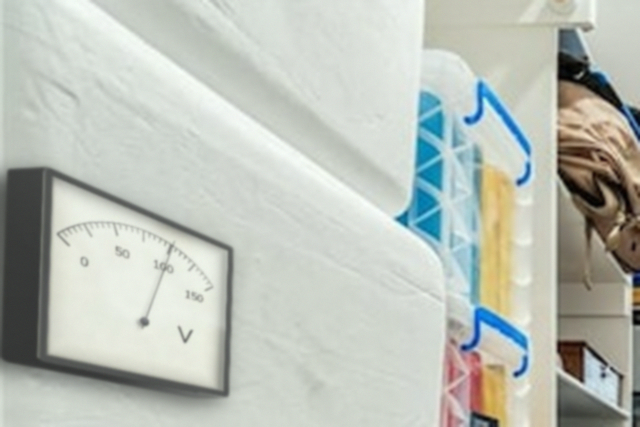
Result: 100 V
